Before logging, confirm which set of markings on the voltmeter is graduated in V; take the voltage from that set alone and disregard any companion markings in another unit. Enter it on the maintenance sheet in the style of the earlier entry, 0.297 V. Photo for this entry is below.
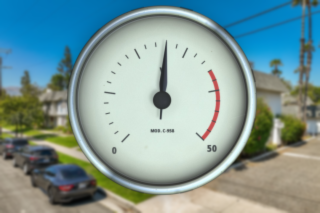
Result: 26 V
